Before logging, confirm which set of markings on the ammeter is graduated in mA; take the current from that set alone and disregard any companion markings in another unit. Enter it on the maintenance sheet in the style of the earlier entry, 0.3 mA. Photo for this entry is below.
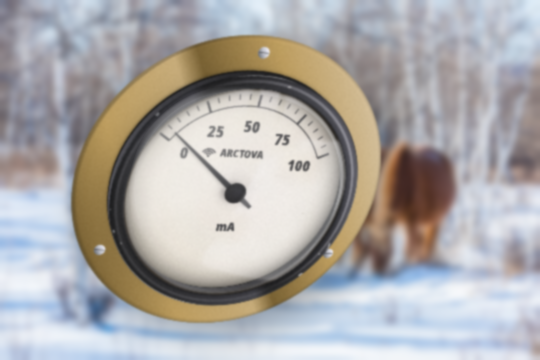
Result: 5 mA
